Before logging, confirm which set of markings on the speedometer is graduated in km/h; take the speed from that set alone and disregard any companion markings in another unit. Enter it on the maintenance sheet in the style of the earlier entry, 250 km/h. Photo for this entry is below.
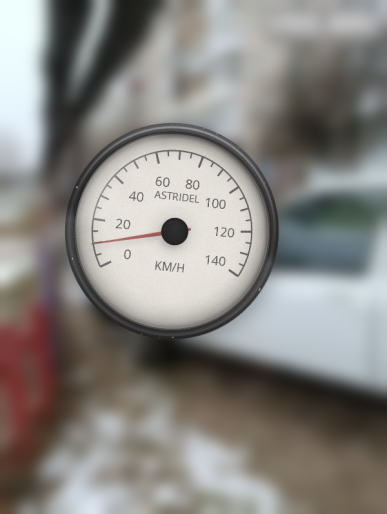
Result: 10 km/h
